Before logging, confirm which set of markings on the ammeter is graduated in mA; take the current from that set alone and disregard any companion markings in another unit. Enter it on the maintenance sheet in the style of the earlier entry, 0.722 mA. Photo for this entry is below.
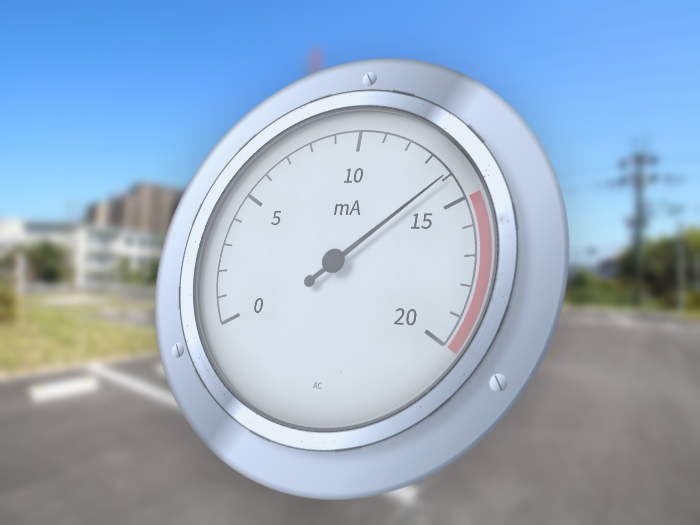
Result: 14 mA
